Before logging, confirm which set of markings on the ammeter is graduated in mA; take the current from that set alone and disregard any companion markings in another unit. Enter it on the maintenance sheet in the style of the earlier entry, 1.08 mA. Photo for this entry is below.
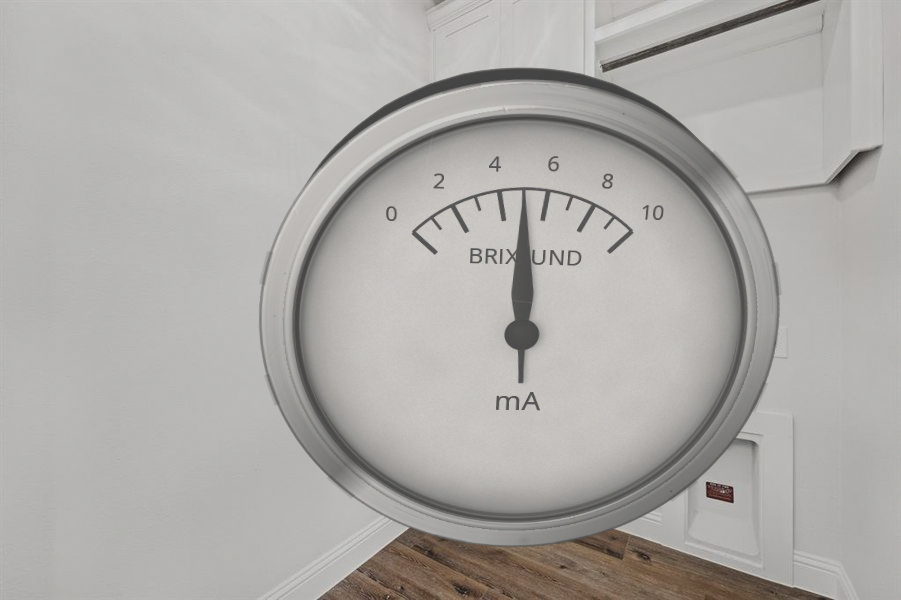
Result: 5 mA
